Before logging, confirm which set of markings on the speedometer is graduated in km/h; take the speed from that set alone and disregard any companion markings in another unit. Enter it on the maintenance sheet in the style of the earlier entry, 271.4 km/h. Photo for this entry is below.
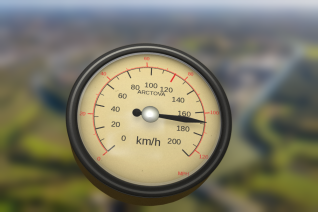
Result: 170 km/h
